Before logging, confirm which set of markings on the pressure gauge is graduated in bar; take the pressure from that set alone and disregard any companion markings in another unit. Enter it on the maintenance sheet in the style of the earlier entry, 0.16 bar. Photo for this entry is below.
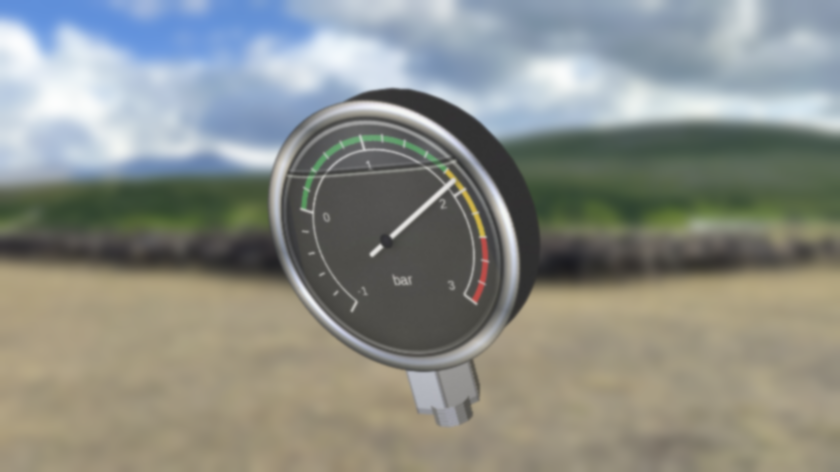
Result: 1.9 bar
